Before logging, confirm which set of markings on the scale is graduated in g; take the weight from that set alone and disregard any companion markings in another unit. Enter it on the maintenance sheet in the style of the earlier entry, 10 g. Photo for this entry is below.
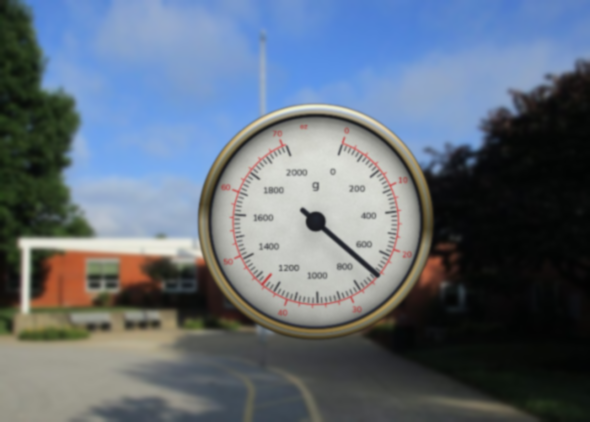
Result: 700 g
